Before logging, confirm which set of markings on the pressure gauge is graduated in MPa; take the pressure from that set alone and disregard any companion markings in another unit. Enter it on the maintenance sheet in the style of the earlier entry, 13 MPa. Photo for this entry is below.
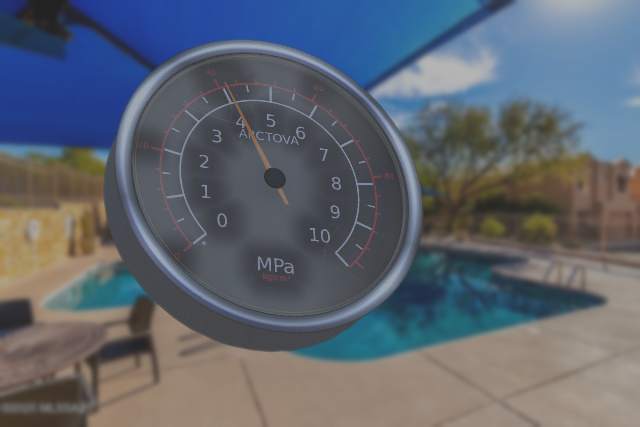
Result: 4 MPa
